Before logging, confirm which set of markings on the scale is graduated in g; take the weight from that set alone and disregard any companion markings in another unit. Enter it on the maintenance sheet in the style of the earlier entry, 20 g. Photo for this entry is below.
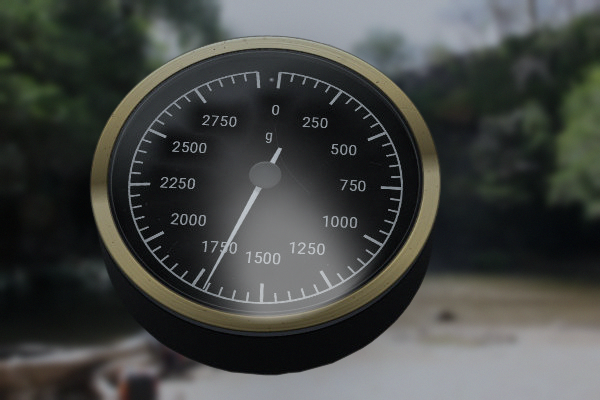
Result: 1700 g
